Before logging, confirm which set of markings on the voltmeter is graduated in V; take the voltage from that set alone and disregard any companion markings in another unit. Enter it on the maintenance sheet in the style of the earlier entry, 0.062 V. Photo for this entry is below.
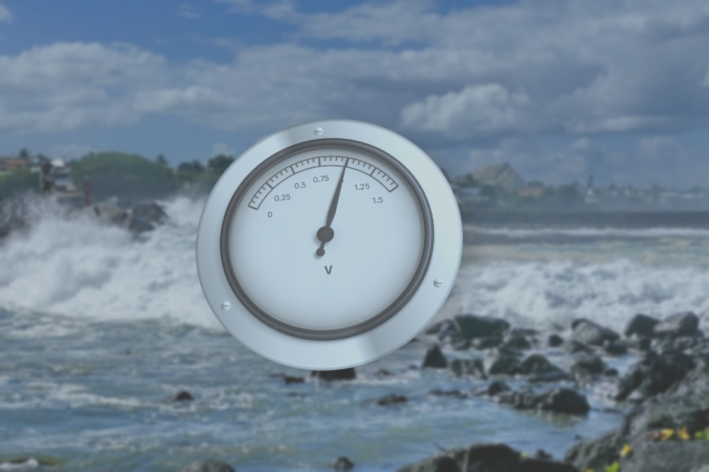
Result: 1 V
